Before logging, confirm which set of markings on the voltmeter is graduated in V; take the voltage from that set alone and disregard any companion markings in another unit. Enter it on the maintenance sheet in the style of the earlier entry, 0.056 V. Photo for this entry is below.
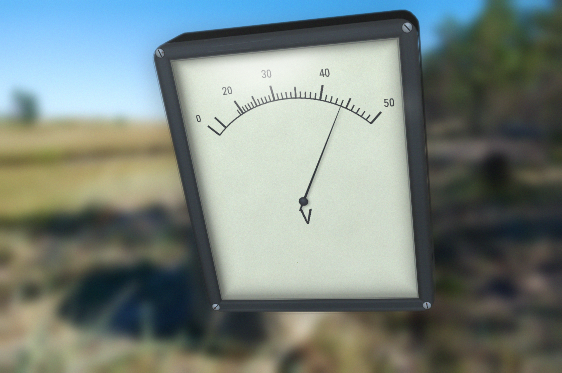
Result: 44 V
